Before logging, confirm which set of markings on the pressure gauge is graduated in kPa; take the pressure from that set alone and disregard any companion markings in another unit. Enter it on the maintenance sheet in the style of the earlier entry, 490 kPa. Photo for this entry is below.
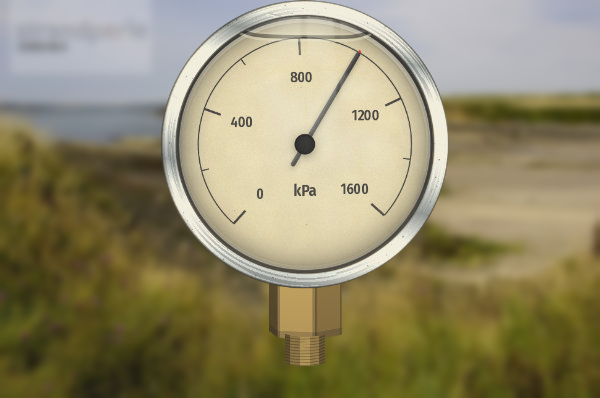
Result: 1000 kPa
